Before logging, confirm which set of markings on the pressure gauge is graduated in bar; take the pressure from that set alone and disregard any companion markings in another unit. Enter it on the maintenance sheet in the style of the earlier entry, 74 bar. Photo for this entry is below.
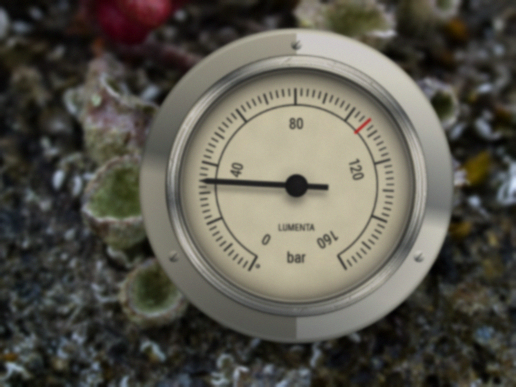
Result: 34 bar
